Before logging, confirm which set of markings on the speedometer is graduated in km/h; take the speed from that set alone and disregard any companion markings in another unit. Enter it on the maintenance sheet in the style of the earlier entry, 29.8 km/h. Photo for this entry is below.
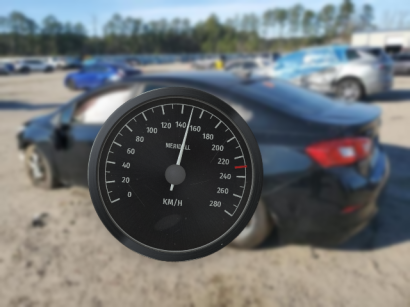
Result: 150 km/h
